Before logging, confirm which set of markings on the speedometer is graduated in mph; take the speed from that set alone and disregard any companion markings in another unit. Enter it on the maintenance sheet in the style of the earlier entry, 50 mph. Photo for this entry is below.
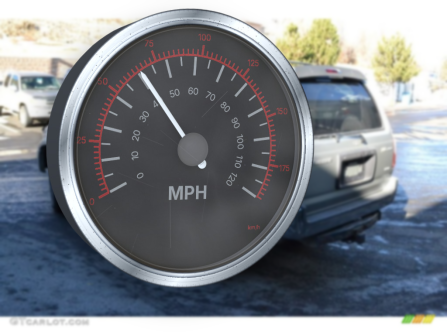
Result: 40 mph
